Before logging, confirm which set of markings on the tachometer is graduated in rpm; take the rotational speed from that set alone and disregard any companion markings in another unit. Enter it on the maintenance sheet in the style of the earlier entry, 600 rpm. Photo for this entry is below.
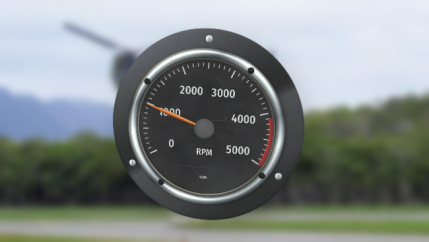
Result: 1000 rpm
